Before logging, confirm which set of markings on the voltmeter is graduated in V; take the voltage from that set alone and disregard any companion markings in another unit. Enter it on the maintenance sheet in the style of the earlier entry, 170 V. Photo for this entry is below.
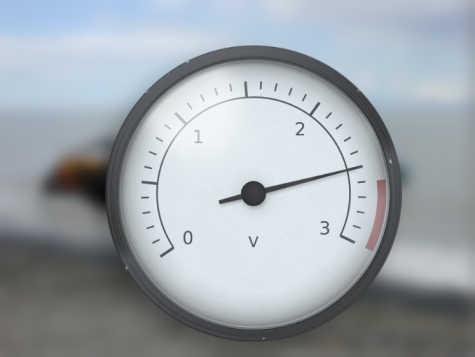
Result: 2.5 V
